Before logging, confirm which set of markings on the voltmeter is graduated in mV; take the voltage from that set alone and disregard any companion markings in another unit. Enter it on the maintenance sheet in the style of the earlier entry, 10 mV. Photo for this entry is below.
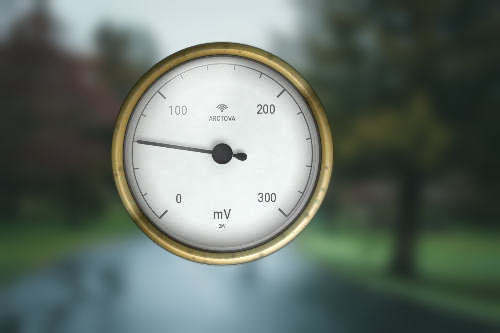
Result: 60 mV
